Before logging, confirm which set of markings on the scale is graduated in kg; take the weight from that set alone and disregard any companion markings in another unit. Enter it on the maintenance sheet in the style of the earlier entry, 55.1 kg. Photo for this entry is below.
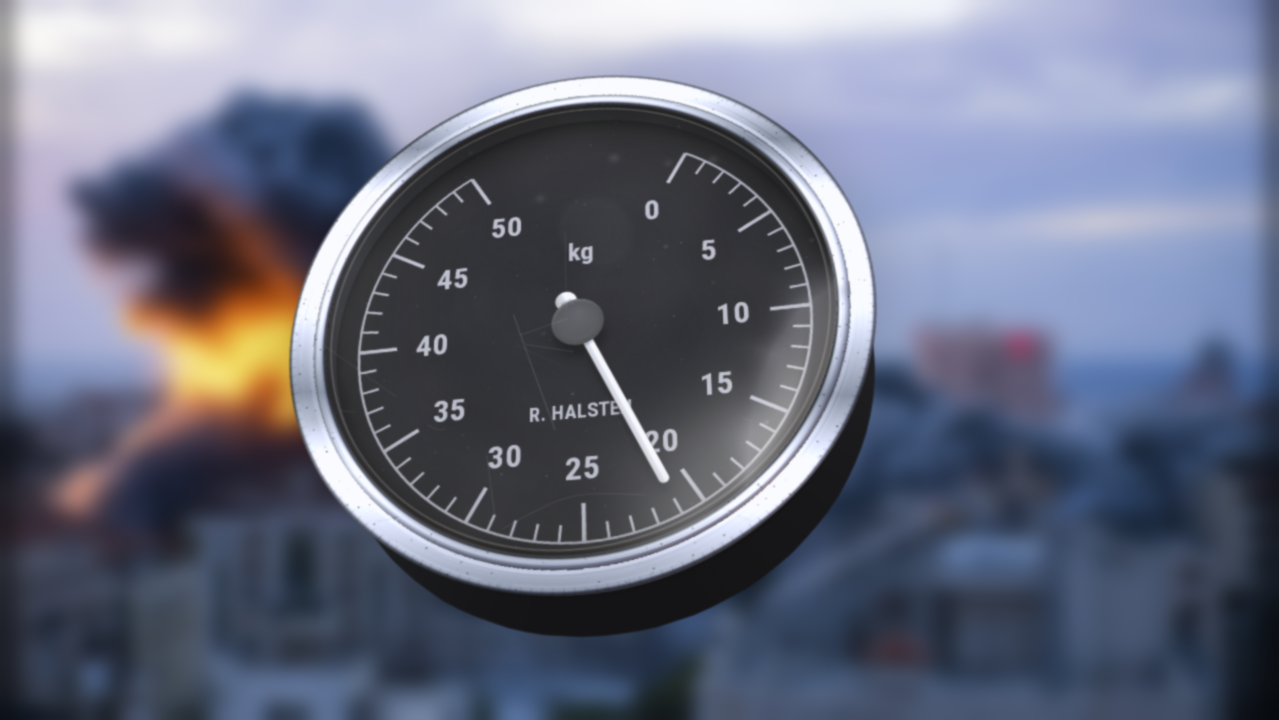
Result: 21 kg
